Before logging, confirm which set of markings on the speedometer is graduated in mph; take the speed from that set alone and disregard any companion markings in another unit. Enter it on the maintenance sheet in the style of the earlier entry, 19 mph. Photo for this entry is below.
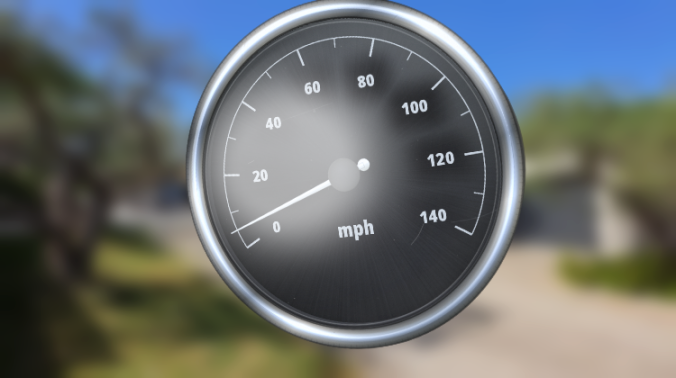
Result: 5 mph
